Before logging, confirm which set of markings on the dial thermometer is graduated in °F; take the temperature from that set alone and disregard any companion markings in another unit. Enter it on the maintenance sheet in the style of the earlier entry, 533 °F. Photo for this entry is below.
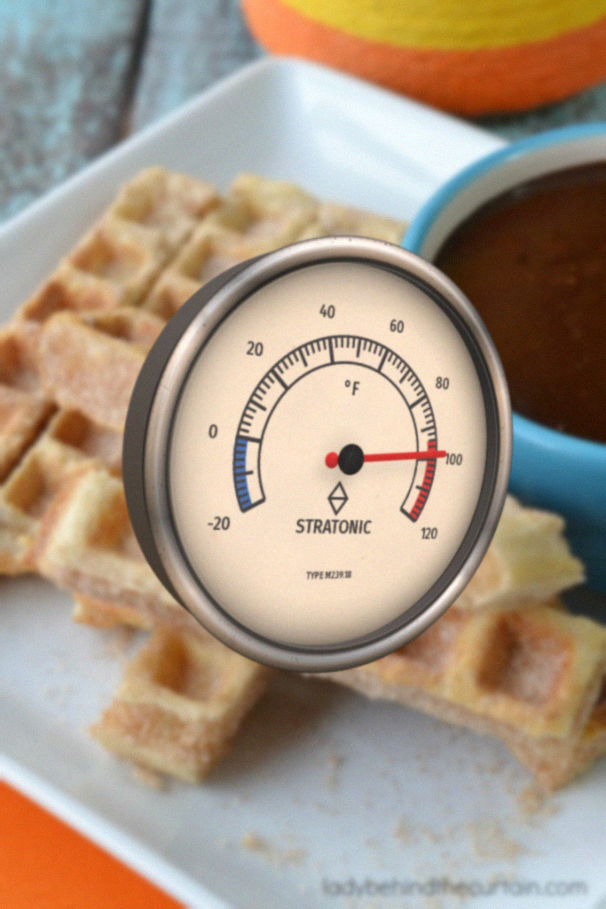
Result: 98 °F
